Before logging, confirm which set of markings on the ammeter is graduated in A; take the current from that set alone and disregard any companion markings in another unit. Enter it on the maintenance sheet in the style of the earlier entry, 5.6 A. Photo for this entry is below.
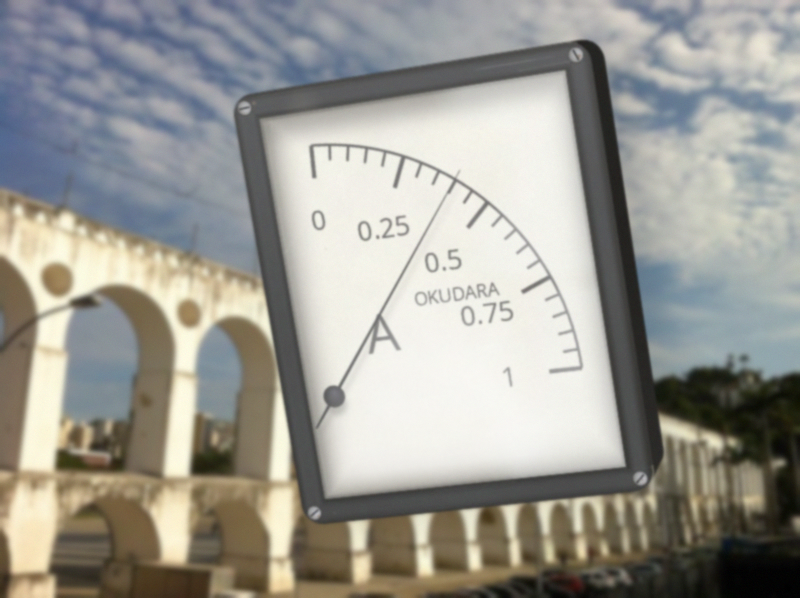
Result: 0.4 A
